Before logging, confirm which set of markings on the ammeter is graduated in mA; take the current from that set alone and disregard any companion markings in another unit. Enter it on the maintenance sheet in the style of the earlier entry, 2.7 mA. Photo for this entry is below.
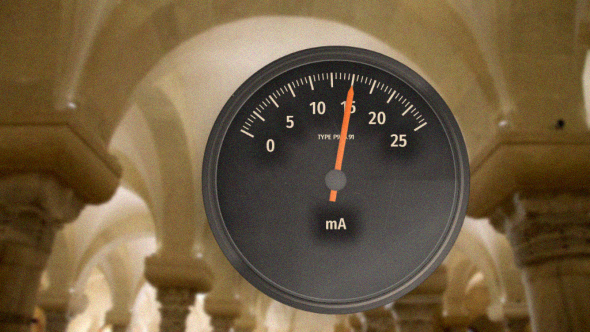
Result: 15 mA
